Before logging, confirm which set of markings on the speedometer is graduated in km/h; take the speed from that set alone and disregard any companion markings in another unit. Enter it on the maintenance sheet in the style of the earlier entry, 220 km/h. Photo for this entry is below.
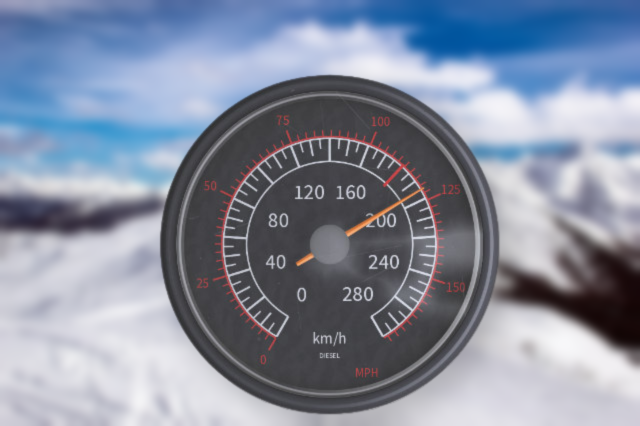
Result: 195 km/h
